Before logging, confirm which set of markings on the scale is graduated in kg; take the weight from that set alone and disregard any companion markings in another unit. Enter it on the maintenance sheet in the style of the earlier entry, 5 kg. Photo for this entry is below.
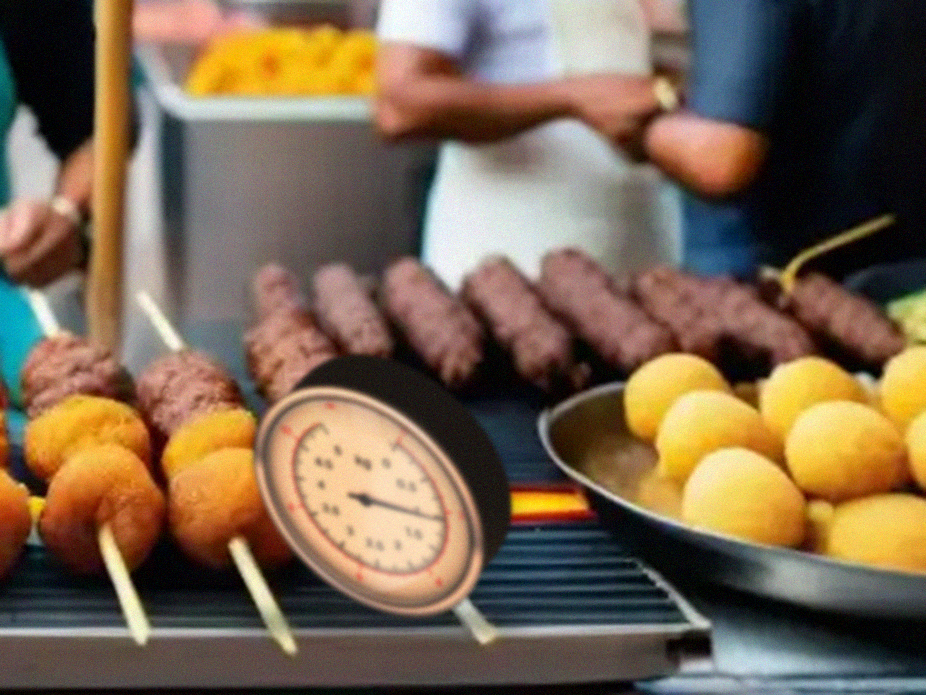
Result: 1 kg
